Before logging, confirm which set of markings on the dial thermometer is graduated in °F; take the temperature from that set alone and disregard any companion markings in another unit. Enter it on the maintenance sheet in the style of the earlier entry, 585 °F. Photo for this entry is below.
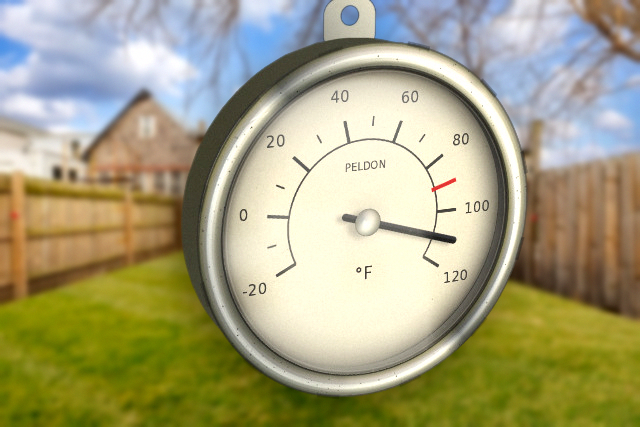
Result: 110 °F
